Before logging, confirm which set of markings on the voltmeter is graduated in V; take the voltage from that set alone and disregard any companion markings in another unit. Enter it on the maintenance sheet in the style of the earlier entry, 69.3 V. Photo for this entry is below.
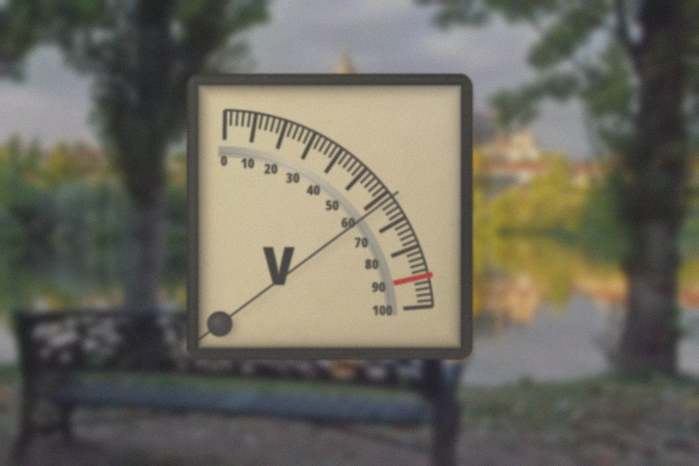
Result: 62 V
